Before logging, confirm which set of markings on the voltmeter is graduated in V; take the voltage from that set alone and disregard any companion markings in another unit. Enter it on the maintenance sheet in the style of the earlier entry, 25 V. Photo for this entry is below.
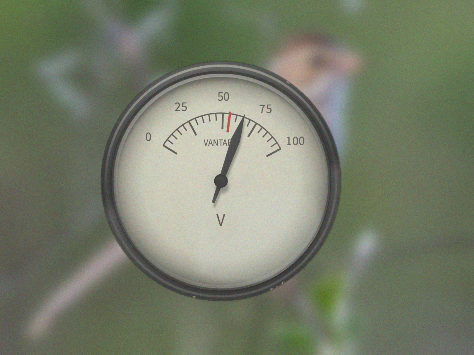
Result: 65 V
